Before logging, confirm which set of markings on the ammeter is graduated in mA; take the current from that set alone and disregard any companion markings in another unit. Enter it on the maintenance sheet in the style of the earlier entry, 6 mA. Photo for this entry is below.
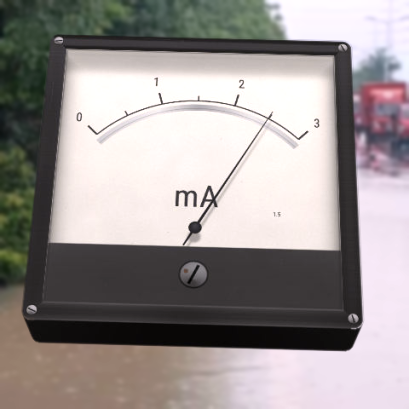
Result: 2.5 mA
